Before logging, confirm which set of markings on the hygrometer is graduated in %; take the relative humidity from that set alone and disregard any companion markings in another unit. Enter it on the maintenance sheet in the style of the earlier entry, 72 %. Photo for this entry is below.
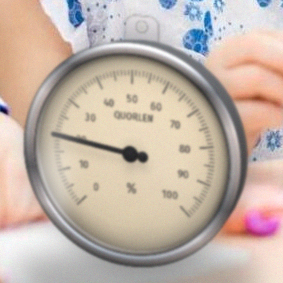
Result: 20 %
